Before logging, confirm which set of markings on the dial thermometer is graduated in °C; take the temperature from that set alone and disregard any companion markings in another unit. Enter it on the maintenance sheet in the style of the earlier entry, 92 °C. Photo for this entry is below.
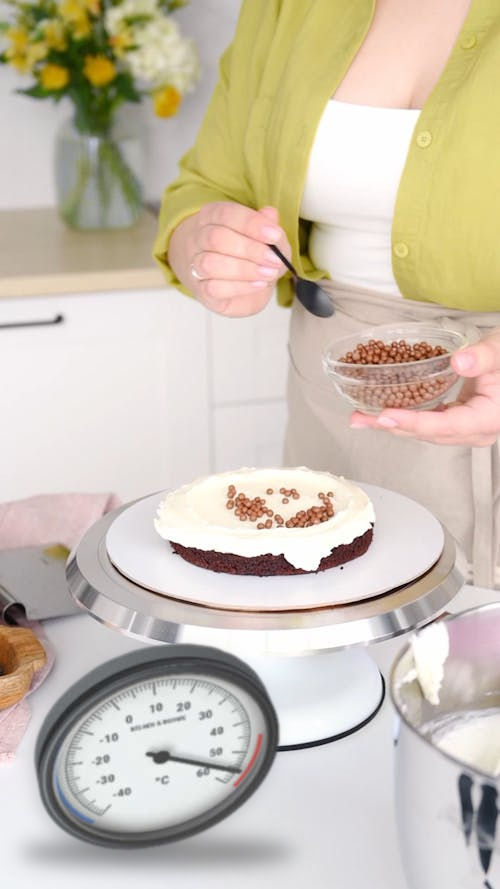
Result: 55 °C
